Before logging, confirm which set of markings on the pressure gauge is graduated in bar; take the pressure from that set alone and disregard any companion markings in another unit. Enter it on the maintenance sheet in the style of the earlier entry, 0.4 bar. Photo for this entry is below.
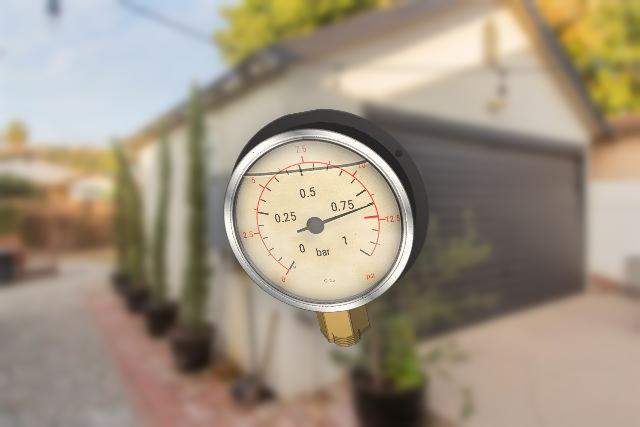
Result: 0.8 bar
